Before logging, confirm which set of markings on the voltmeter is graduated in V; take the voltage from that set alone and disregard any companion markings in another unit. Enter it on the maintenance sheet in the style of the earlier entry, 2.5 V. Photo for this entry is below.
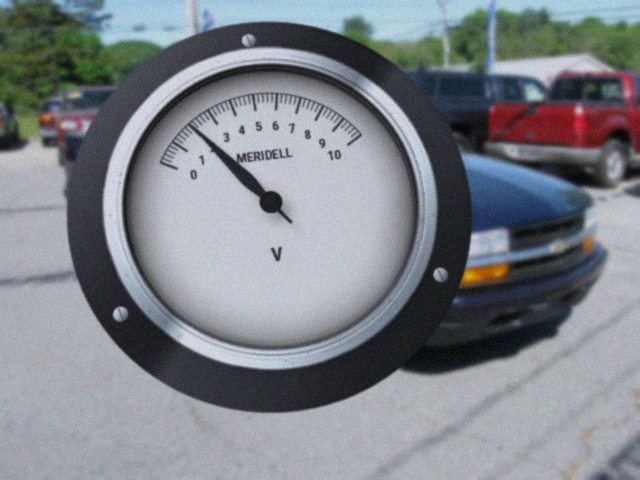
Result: 2 V
